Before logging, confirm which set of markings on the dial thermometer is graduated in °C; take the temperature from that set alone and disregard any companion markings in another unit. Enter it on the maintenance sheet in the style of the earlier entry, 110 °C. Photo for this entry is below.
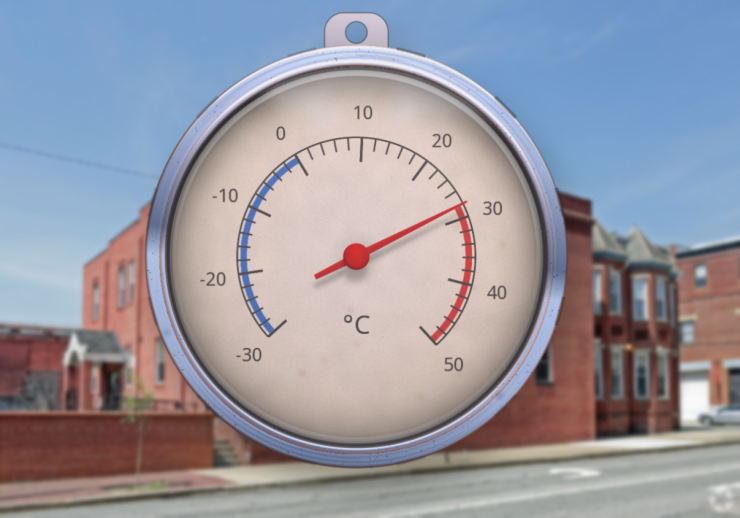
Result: 28 °C
